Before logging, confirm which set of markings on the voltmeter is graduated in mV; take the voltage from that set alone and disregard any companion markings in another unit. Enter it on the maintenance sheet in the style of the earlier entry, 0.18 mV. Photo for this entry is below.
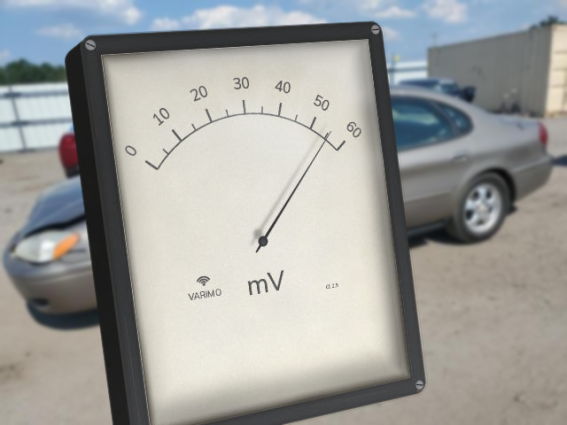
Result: 55 mV
